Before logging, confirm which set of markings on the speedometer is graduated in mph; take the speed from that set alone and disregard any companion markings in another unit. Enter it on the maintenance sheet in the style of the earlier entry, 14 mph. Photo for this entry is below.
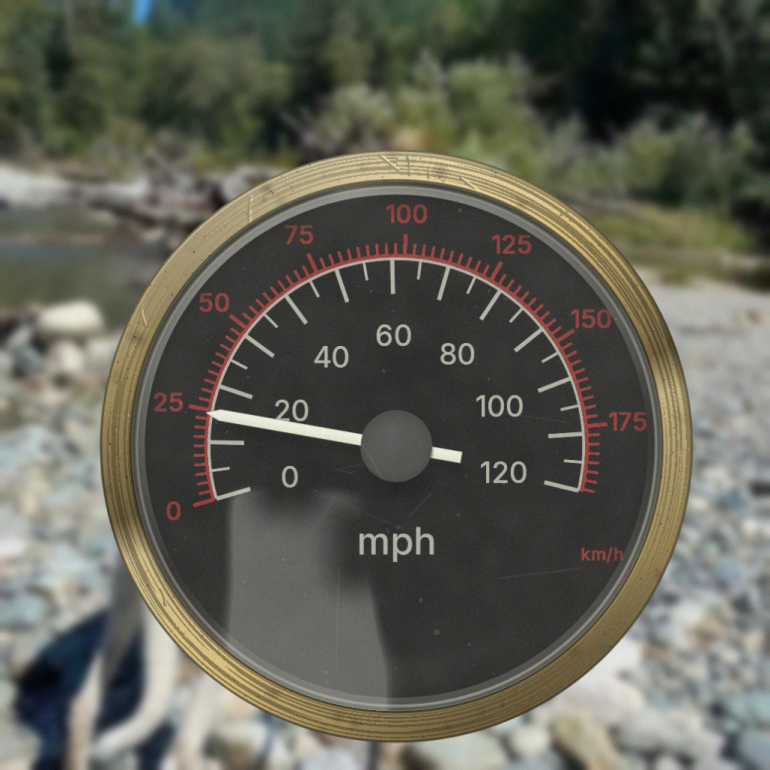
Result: 15 mph
